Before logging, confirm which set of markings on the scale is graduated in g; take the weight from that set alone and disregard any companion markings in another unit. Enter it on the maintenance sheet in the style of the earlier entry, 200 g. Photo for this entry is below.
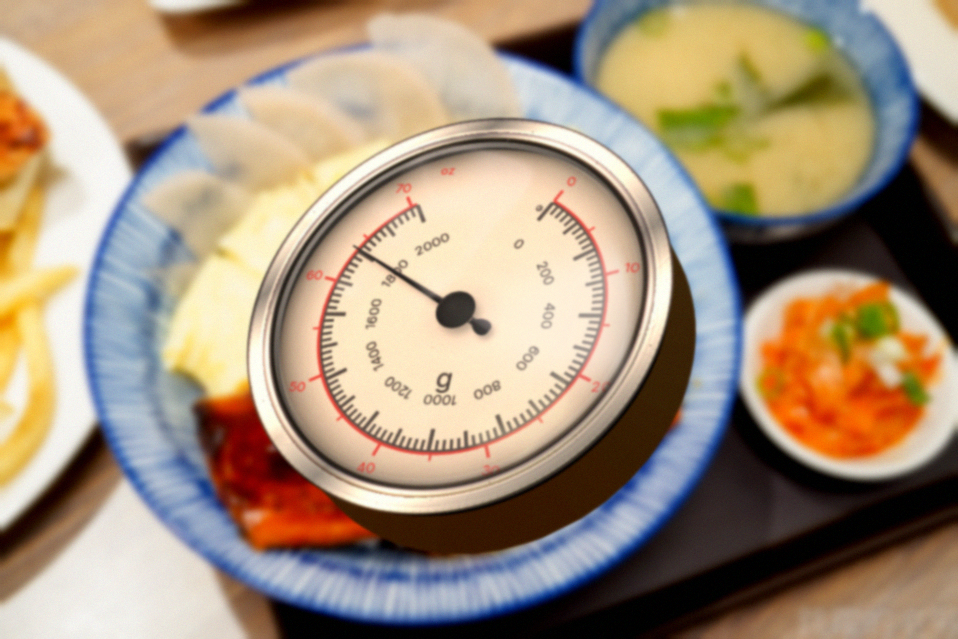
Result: 1800 g
